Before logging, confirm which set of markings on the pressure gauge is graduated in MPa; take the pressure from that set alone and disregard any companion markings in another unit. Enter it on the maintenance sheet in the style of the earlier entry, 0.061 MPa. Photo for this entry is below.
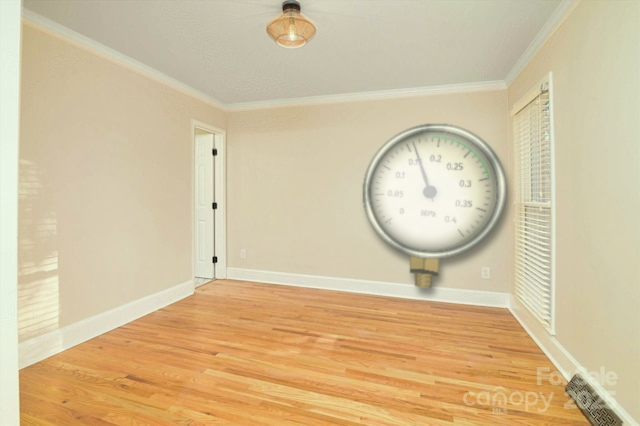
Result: 0.16 MPa
